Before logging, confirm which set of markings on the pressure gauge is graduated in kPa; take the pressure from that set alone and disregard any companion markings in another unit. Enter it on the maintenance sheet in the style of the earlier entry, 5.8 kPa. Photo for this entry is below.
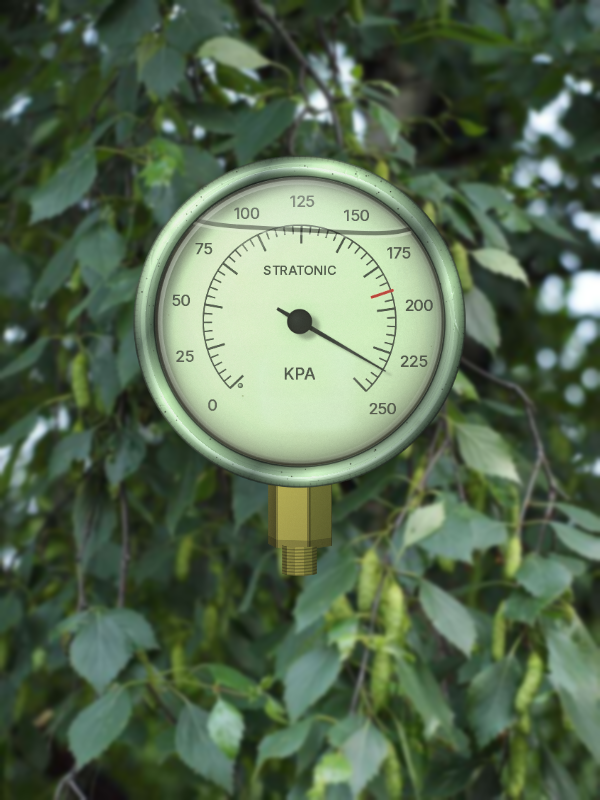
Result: 235 kPa
